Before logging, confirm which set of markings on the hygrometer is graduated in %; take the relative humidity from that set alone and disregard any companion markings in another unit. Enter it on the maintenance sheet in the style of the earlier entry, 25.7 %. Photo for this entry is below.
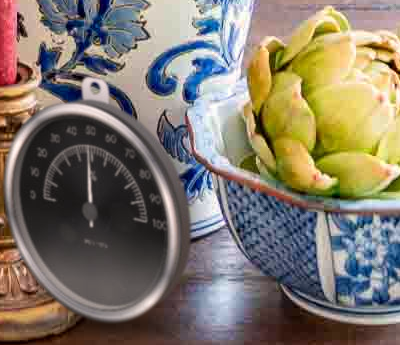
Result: 50 %
